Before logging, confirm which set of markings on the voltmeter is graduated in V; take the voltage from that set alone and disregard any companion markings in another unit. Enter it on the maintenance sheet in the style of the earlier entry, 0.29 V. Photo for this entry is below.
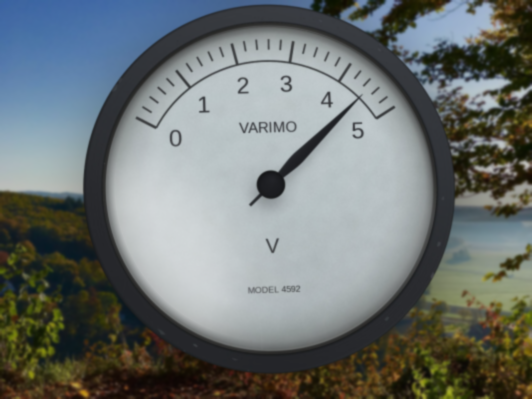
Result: 4.5 V
